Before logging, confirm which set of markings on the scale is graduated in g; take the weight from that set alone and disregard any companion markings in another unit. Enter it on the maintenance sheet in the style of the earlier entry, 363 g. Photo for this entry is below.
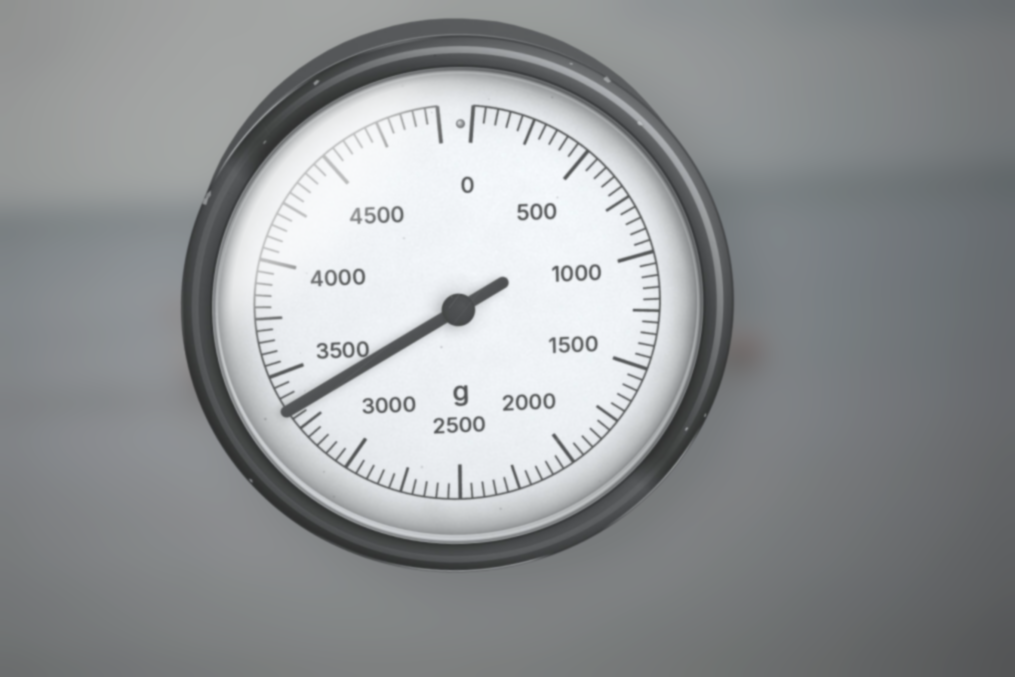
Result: 3350 g
